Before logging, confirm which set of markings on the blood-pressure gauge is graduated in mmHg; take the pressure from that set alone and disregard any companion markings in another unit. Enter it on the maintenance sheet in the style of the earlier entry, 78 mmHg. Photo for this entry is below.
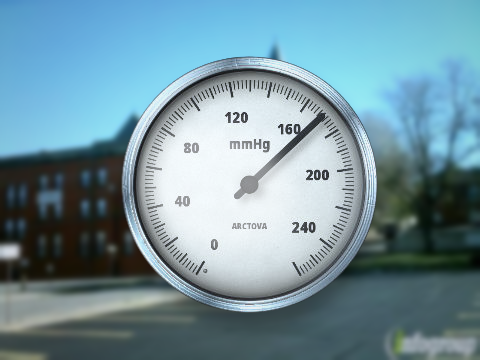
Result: 170 mmHg
